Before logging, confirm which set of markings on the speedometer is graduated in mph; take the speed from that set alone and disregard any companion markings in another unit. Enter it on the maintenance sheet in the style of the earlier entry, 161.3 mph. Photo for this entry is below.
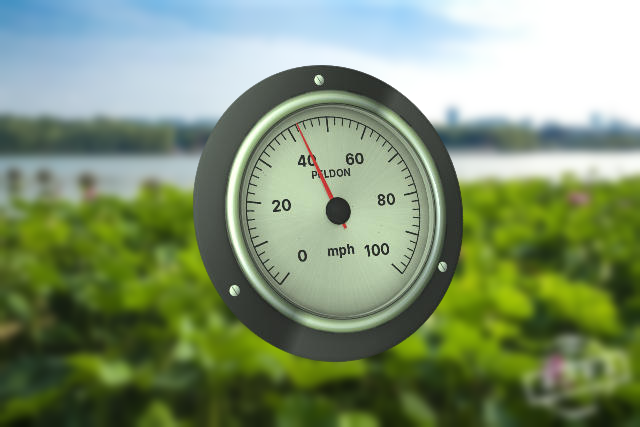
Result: 42 mph
